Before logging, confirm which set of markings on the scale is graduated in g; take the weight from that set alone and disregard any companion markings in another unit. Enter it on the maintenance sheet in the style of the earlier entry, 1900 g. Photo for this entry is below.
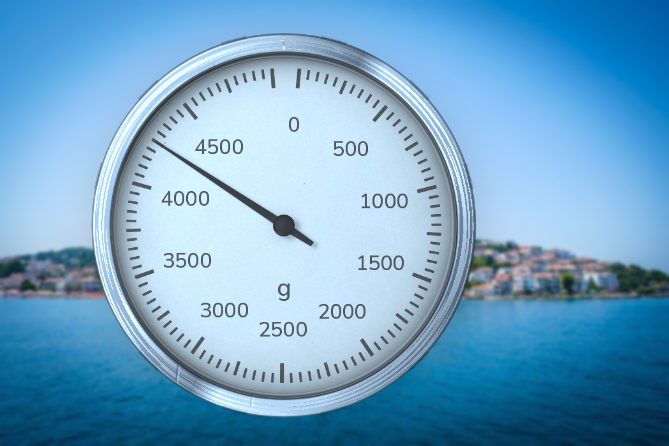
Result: 4250 g
